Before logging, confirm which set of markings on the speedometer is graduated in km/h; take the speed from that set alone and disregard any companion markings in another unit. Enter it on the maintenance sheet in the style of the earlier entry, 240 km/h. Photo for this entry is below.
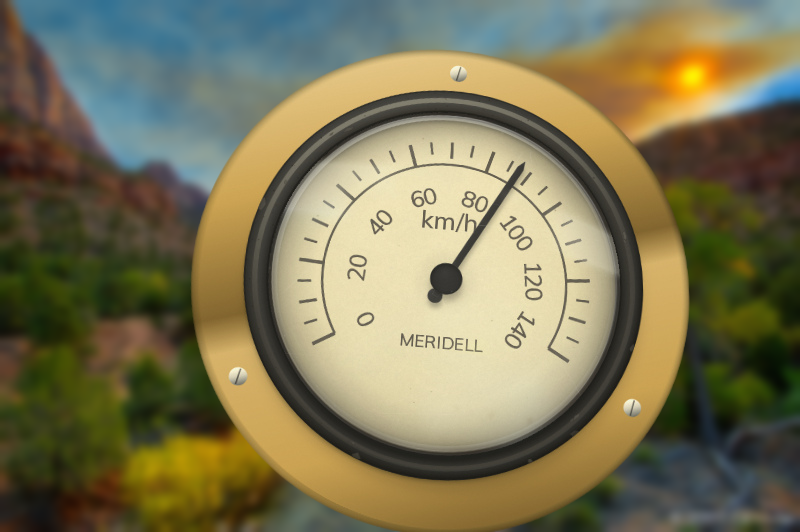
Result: 87.5 km/h
